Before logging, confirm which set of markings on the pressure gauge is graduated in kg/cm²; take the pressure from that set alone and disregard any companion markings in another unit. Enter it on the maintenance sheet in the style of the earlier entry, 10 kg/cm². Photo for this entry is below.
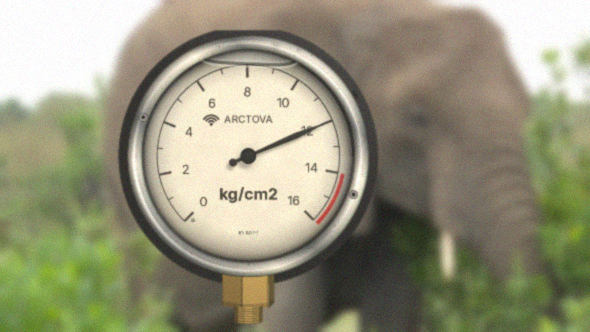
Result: 12 kg/cm²
